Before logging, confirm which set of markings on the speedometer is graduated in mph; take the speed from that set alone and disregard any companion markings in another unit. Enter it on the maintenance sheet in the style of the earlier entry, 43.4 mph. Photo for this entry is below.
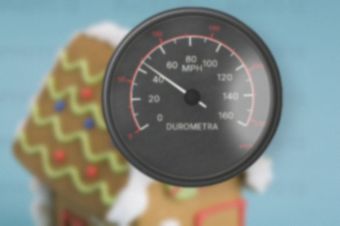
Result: 45 mph
